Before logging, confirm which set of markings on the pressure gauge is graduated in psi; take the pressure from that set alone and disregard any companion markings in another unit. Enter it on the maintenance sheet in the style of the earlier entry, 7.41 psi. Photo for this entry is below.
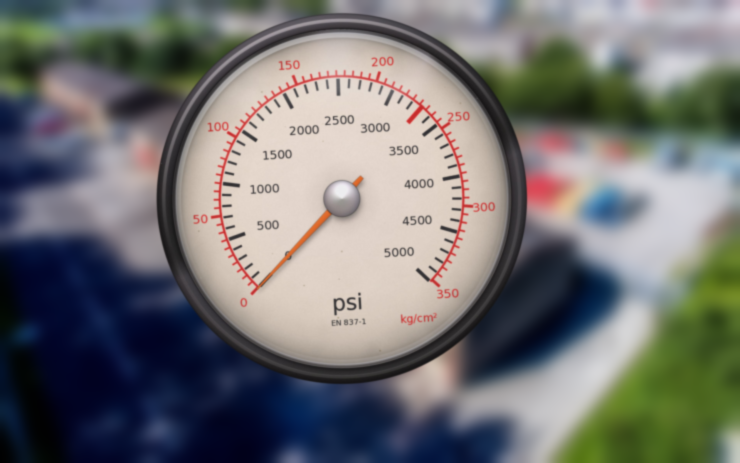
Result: 0 psi
